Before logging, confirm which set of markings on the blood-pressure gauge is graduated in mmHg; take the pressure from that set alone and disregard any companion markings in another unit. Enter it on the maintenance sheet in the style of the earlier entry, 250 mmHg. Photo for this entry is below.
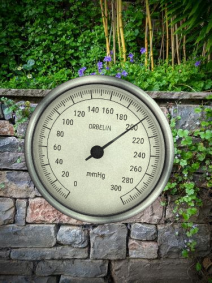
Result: 200 mmHg
